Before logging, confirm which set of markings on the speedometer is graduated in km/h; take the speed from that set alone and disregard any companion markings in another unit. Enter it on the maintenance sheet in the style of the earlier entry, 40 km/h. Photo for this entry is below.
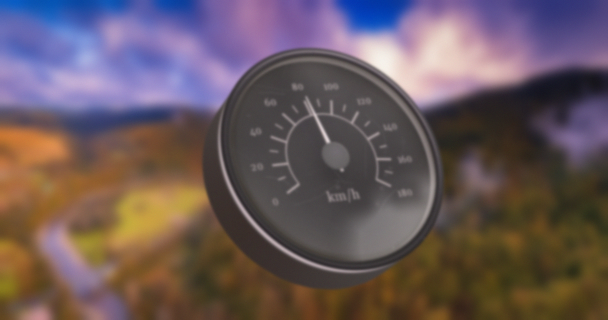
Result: 80 km/h
